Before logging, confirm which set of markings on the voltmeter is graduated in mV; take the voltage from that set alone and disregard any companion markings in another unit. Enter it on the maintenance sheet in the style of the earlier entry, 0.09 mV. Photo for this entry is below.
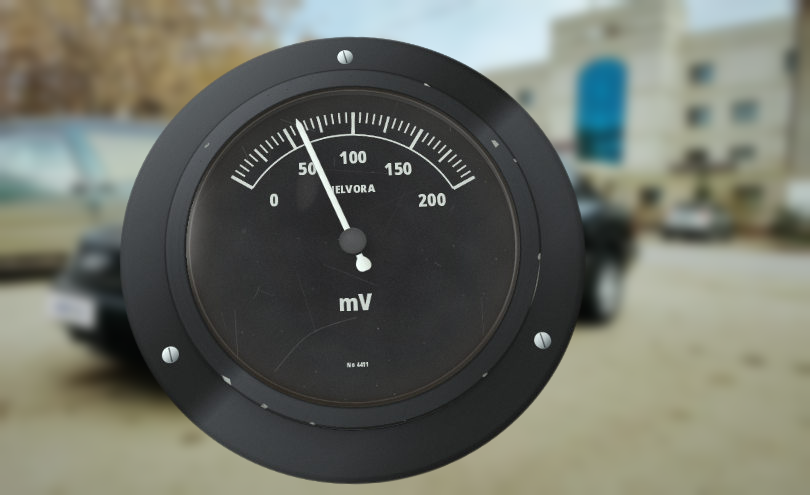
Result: 60 mV
